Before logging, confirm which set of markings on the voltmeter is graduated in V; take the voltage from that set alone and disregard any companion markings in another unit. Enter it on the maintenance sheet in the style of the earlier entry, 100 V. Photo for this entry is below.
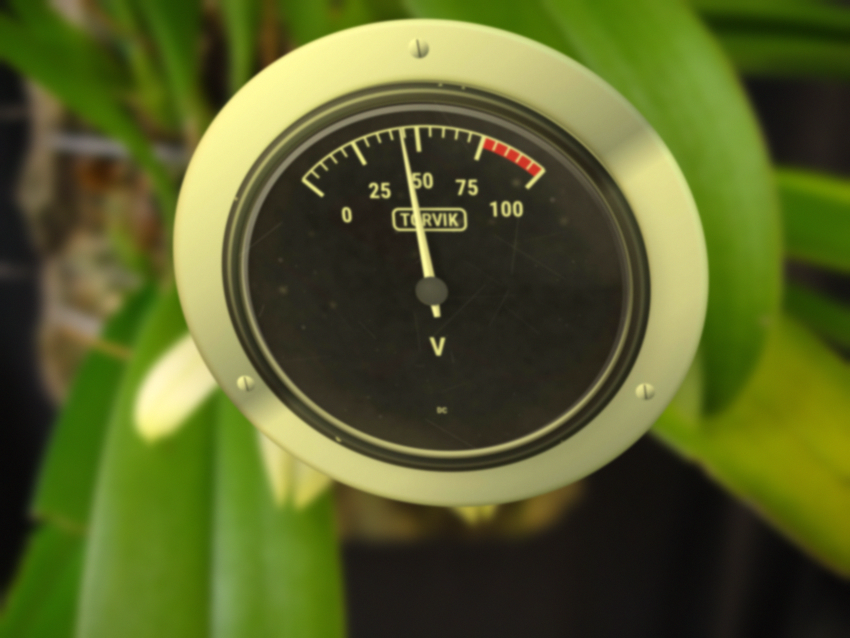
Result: 45 V
